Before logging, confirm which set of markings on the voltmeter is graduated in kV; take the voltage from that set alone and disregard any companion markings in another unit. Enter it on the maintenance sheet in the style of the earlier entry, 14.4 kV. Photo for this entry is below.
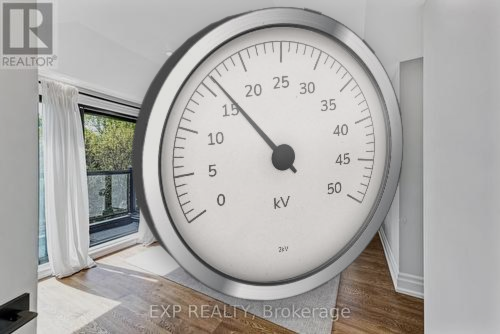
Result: 16 kV
